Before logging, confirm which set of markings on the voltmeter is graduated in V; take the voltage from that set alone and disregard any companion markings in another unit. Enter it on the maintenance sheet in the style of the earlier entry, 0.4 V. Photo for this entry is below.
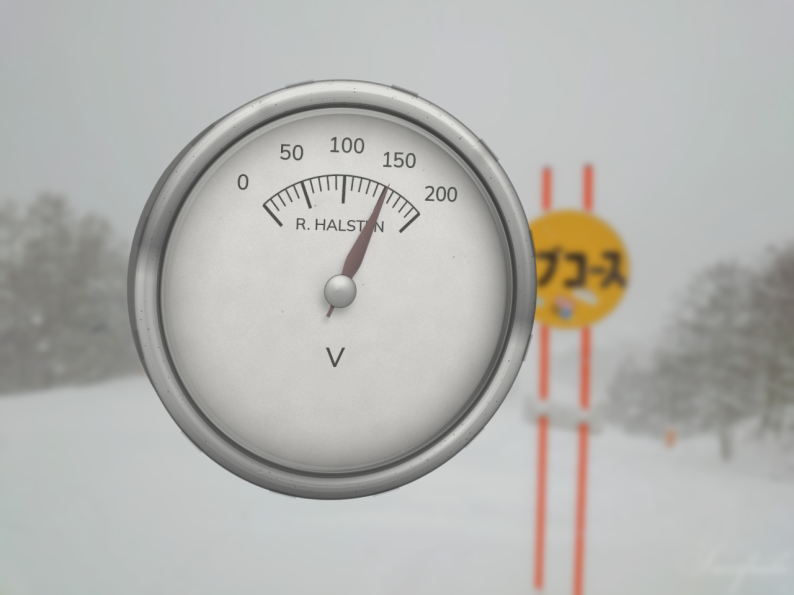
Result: 150 V
